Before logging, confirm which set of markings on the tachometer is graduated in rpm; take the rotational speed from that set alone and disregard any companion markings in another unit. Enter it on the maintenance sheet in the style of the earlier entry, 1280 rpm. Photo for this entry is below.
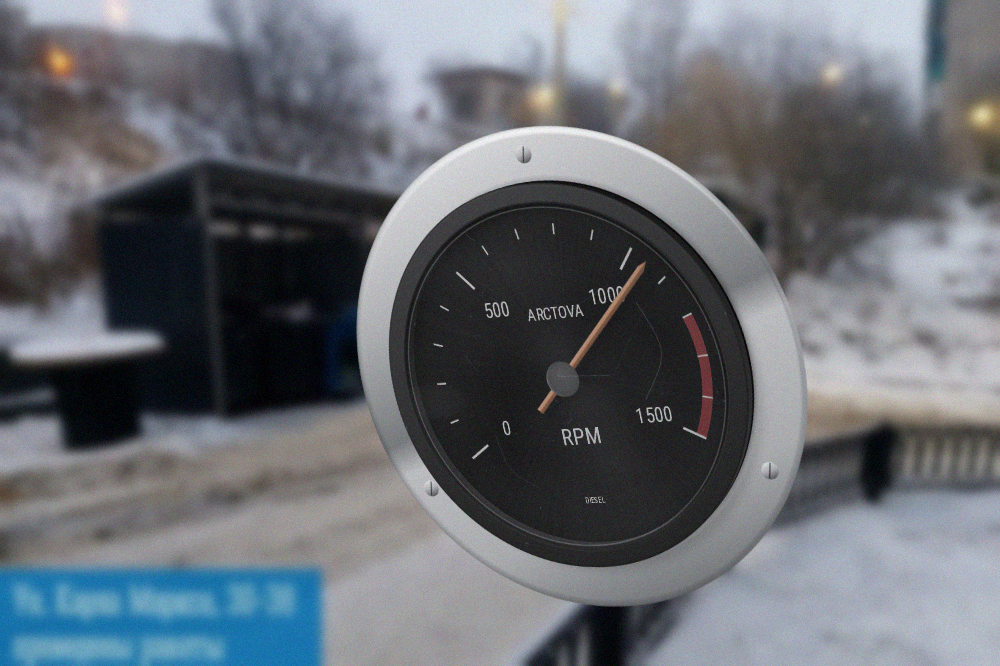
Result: 1050 rpm
